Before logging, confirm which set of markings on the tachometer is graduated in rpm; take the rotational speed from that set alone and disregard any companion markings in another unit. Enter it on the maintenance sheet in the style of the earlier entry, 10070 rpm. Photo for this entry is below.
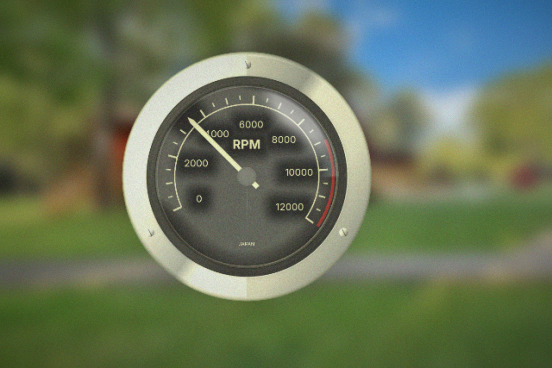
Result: 3500 rpm
